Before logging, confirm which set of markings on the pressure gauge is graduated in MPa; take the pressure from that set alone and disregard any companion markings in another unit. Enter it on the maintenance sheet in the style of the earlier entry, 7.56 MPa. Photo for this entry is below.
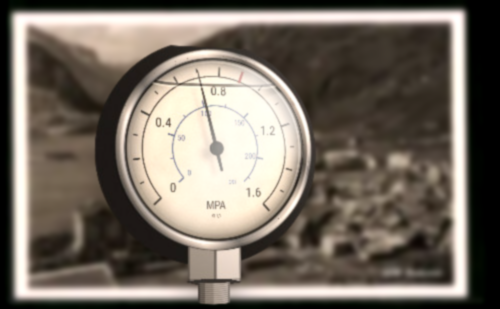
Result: 0.7 MPa
